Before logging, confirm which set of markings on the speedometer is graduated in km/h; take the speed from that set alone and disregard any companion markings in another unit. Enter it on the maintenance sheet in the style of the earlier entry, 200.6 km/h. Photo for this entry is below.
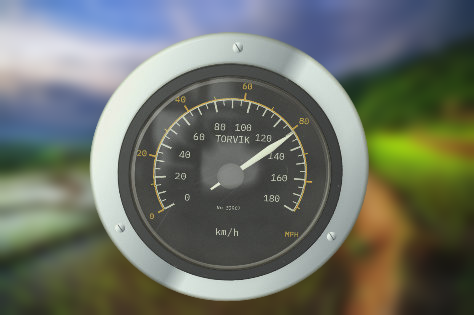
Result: 130 km/h
